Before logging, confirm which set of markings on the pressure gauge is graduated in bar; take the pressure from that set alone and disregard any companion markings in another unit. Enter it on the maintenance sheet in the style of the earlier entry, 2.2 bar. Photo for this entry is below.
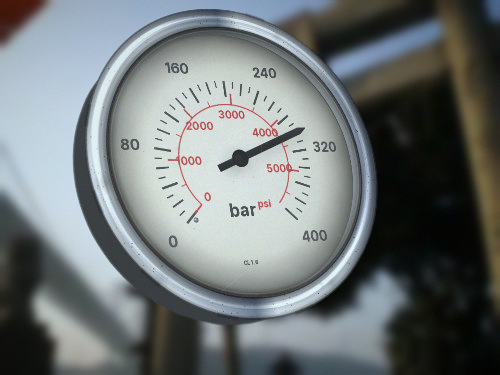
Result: 300 bar
